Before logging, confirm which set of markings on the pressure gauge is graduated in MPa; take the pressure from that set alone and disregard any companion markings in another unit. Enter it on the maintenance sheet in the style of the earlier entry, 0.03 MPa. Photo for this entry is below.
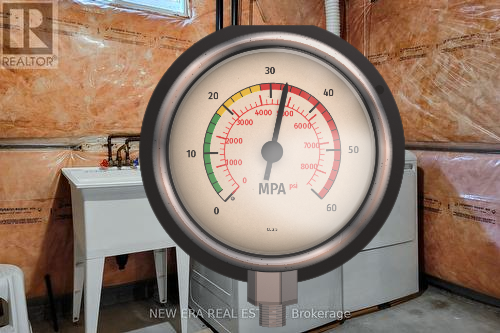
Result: 33 MPa
